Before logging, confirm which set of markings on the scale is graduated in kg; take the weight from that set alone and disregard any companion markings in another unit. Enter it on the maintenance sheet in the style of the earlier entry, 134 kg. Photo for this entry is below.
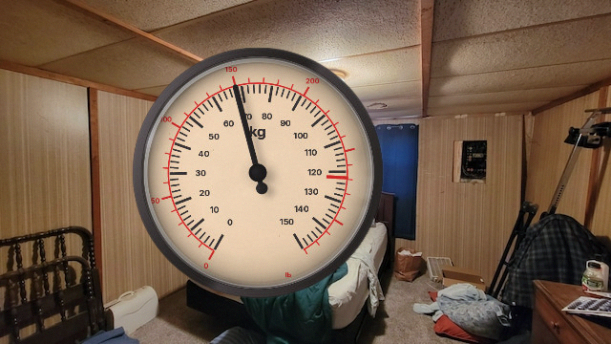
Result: 68 kg
